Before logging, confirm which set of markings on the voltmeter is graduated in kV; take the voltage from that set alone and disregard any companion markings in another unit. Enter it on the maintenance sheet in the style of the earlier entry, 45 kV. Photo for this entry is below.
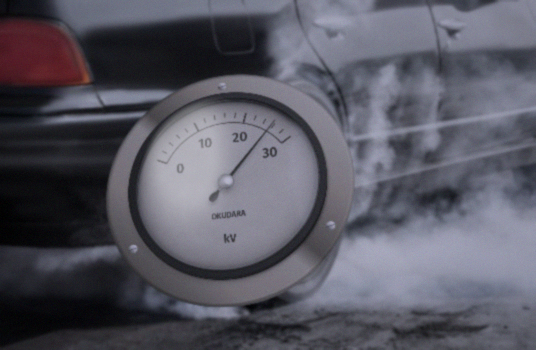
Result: 26 kV
